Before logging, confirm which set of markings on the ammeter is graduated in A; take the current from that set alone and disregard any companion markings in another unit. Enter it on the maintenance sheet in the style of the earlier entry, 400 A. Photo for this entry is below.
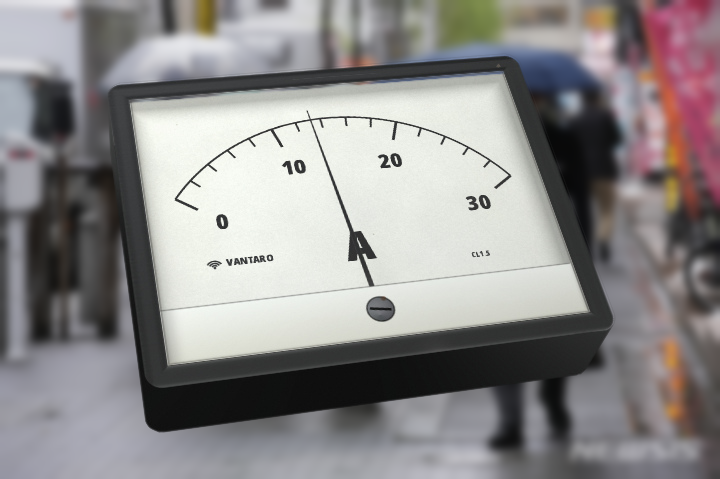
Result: 13 A
